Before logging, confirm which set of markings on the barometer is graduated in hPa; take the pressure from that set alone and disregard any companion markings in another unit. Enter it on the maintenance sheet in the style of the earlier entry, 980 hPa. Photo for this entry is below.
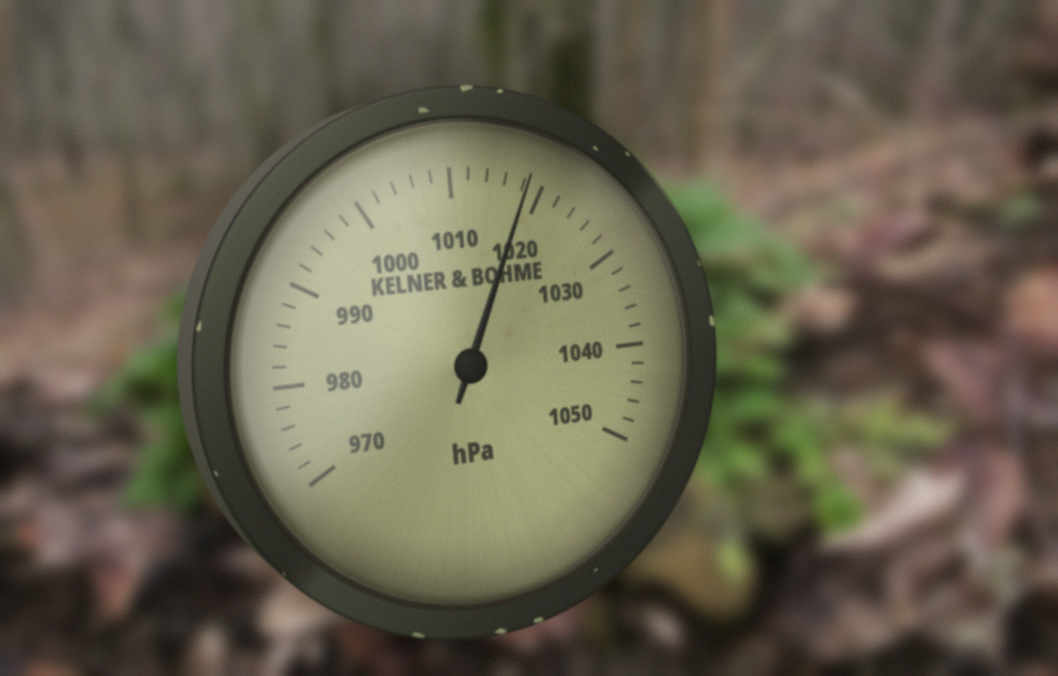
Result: 1018 hPa
